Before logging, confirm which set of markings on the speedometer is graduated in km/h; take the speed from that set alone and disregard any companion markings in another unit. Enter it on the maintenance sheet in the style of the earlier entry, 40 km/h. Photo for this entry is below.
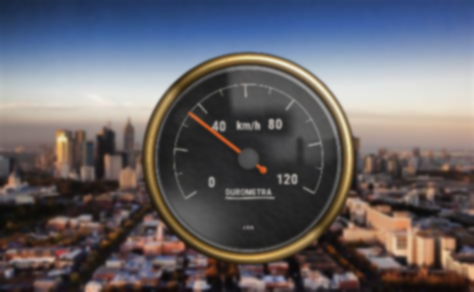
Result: 35 km/h
